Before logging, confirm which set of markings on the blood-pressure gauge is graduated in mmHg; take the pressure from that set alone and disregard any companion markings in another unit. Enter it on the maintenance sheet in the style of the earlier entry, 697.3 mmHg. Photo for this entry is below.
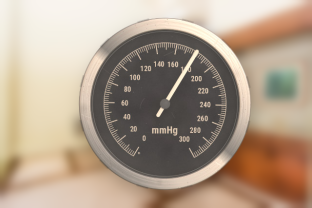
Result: 180 mmHg
